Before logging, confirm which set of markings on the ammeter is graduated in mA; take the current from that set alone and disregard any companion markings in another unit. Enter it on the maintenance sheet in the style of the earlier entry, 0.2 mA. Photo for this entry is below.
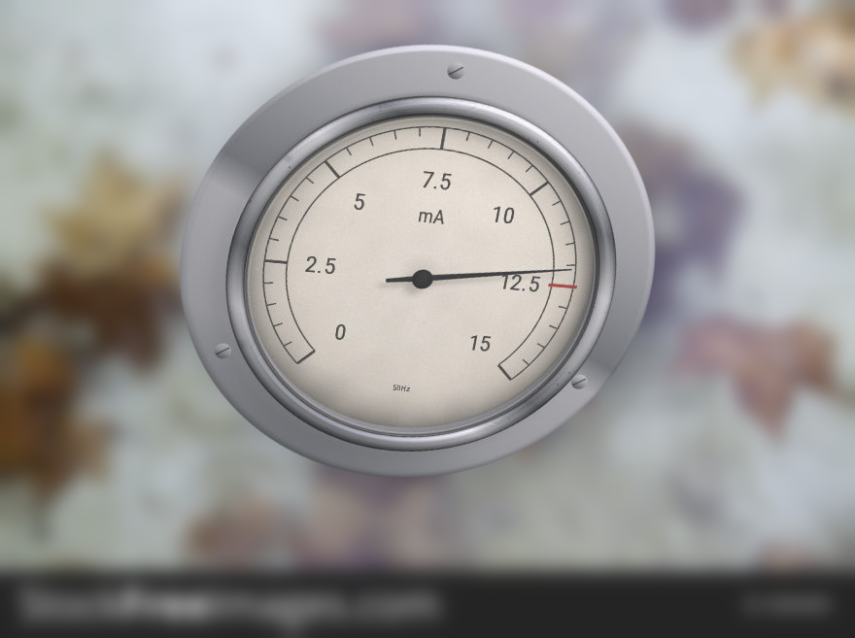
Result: 12 mA
